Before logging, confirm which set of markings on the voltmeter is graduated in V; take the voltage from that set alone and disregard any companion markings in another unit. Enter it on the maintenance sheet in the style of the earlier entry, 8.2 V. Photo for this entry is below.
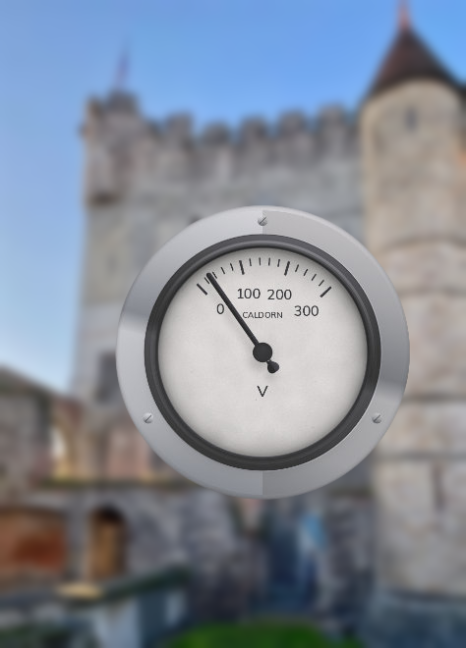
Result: 30 V
